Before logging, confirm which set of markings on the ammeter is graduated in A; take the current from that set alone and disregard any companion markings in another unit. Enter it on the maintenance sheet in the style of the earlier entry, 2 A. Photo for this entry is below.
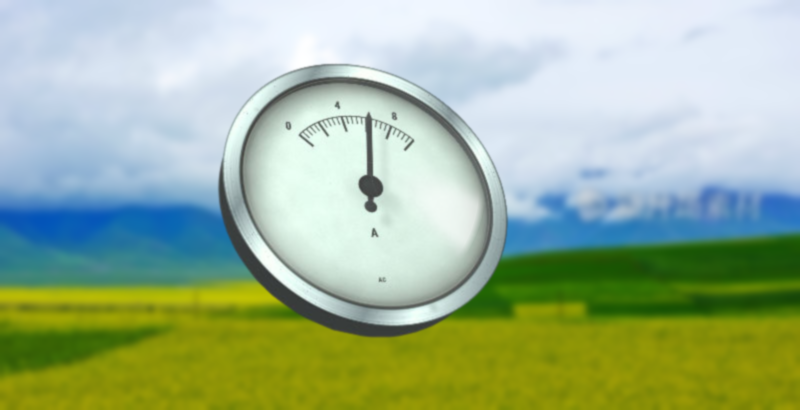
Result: 6 A
